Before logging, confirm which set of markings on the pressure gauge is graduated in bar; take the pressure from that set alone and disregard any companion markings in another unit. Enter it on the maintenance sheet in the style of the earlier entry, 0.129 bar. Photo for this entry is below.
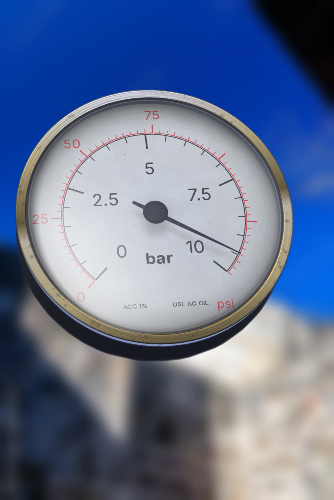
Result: 9.5 bar
